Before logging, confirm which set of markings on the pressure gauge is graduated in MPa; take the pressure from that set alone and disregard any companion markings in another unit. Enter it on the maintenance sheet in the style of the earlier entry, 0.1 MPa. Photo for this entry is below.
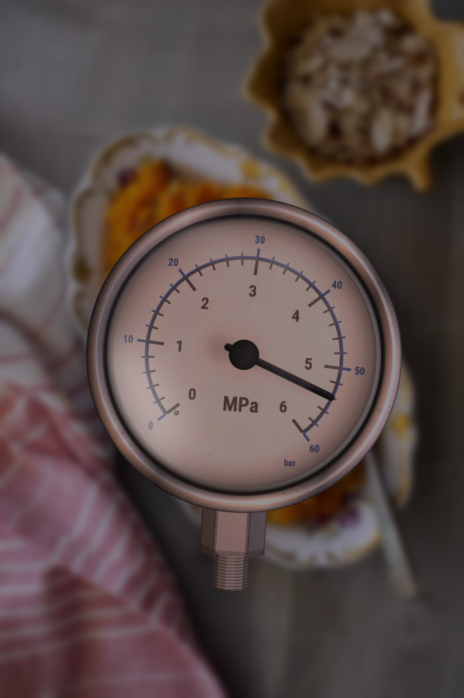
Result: 5.4 MPa
